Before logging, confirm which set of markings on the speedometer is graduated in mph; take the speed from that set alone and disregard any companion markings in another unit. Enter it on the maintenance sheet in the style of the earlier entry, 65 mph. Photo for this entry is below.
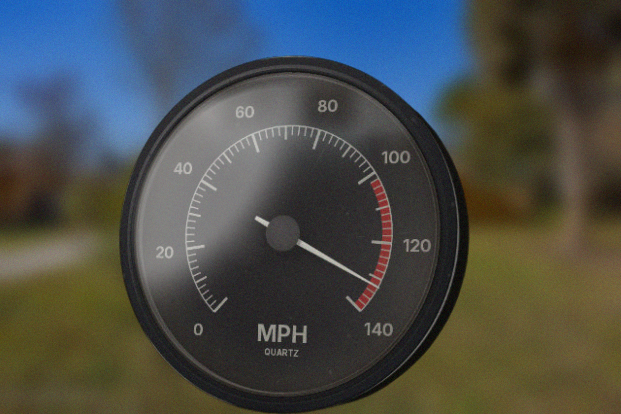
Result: 132 mph
